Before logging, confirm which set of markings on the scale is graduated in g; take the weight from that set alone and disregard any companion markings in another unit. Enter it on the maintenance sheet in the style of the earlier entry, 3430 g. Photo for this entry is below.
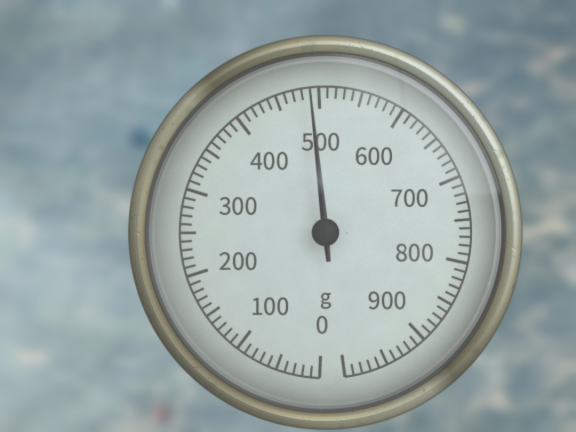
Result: 490 g
